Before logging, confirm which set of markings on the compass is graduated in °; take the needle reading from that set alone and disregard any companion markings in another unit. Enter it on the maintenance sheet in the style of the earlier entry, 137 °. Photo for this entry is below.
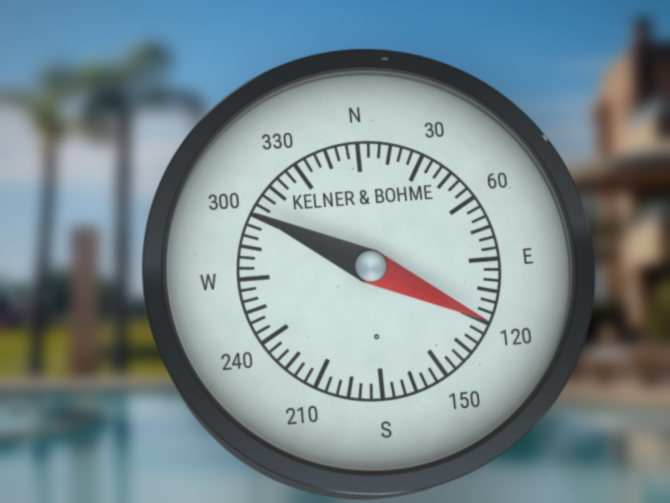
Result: 120 °
